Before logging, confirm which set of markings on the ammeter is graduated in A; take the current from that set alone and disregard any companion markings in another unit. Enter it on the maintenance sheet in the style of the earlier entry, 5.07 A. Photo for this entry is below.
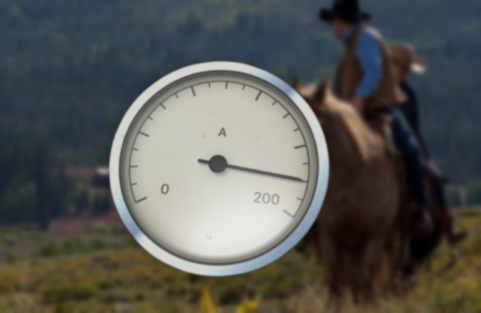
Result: 180 A
